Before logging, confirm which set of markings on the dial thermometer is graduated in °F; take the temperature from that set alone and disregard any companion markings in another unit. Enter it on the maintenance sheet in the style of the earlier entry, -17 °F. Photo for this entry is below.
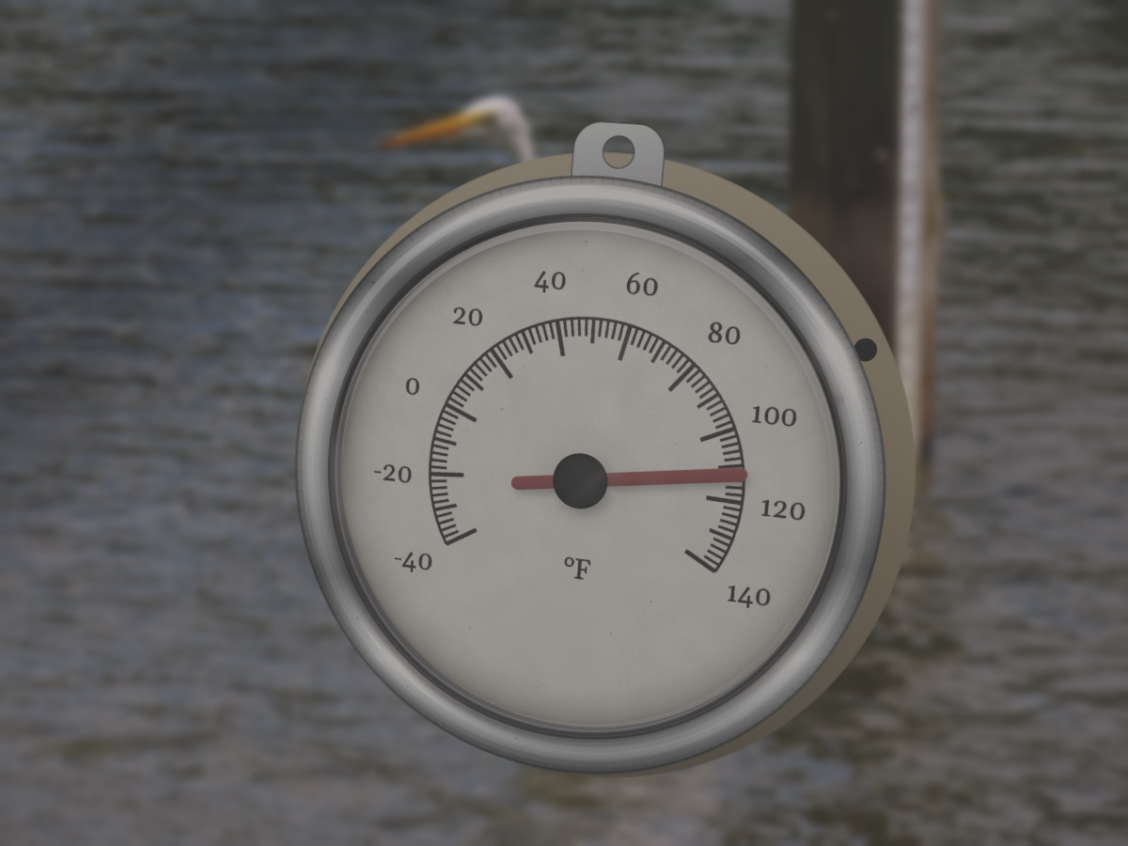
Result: 112 °F
